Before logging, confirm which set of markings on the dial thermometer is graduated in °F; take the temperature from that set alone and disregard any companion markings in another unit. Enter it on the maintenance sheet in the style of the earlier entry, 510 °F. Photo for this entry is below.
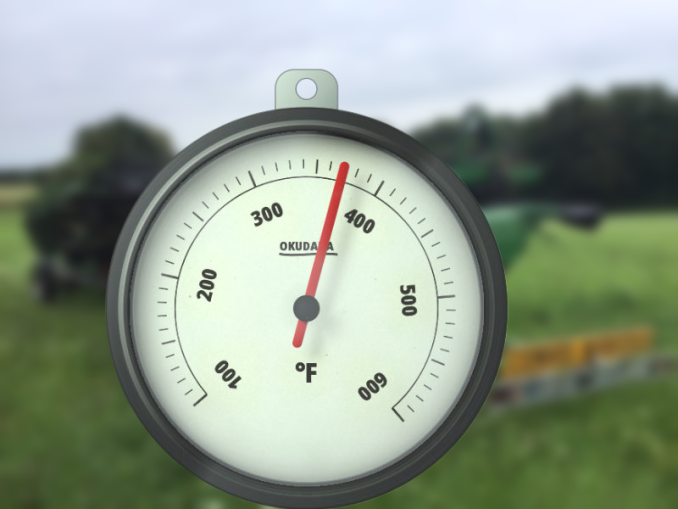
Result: 370 °F
